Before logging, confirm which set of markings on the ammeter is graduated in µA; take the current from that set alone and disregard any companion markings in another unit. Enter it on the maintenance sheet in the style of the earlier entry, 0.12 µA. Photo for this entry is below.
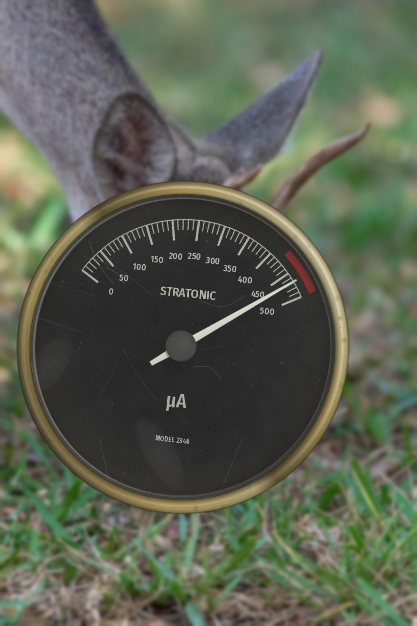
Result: 470 µA
